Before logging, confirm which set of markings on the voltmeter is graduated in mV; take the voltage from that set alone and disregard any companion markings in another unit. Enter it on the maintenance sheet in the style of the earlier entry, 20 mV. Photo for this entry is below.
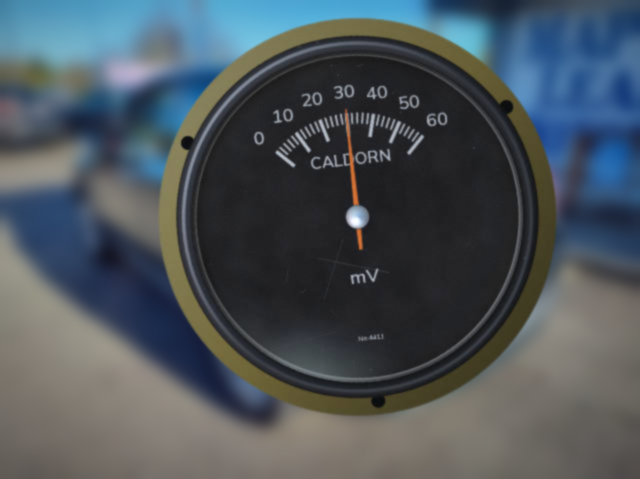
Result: 30 mV
